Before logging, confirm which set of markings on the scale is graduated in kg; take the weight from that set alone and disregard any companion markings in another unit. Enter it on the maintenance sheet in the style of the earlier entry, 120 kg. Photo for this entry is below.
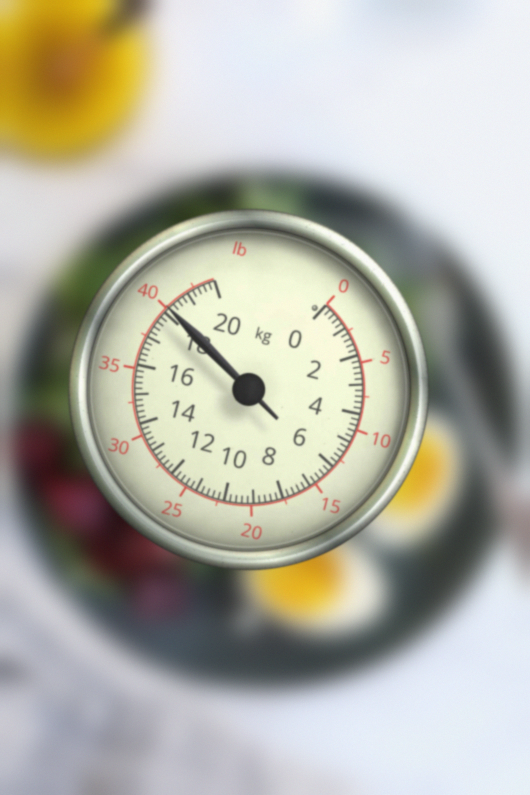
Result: 18.2 kg
